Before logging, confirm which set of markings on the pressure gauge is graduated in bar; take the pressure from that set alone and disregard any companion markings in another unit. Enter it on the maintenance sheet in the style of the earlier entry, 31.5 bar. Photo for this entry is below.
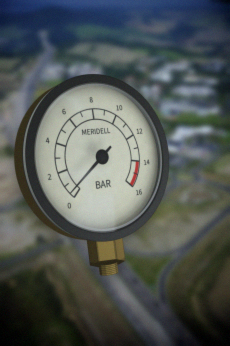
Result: 0.5 bar
